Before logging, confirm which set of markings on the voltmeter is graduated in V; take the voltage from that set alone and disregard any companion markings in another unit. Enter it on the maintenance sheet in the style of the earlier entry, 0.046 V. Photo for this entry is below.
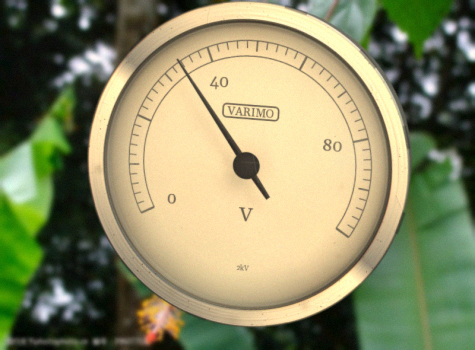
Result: 34 V
